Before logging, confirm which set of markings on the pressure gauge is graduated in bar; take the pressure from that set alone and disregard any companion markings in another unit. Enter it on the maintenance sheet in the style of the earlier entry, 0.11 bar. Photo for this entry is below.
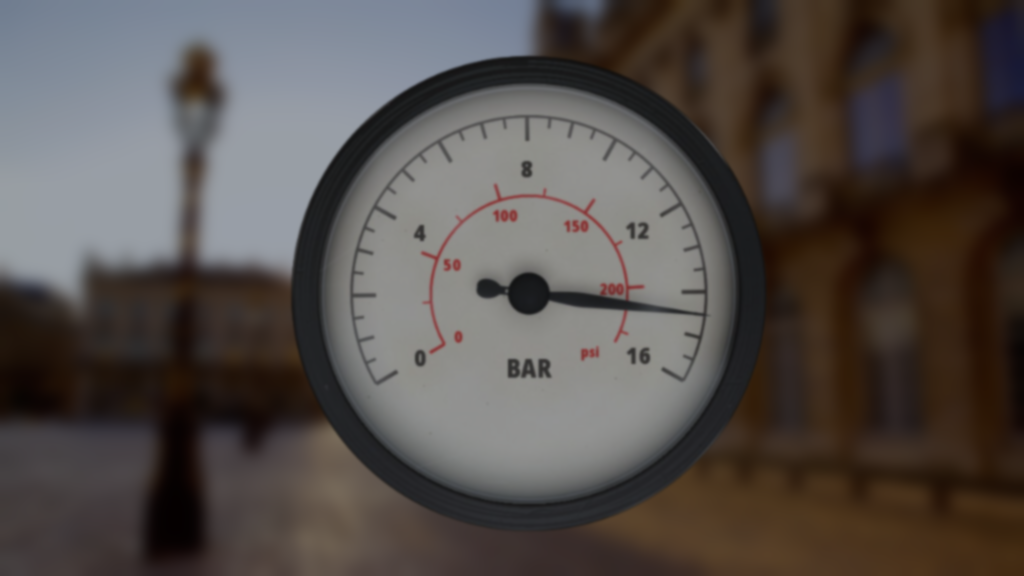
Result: 14.5 bar
